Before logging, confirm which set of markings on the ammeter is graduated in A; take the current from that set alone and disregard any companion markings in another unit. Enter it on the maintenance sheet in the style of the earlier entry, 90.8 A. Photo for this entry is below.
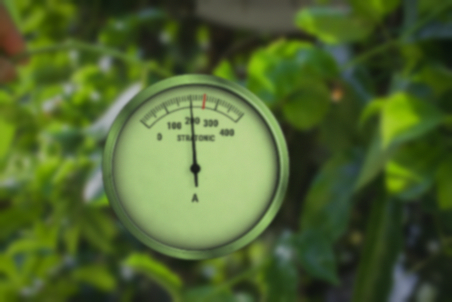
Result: 200 A
